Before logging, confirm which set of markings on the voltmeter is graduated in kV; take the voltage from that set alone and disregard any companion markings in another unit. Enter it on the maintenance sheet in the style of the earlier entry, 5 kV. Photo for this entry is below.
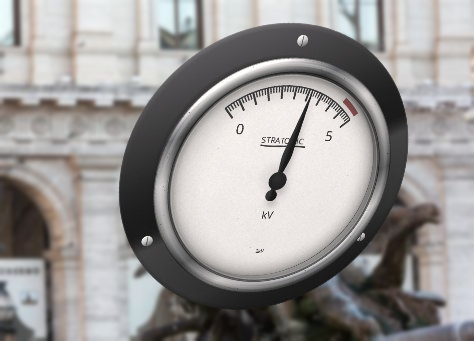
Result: 3 kV
